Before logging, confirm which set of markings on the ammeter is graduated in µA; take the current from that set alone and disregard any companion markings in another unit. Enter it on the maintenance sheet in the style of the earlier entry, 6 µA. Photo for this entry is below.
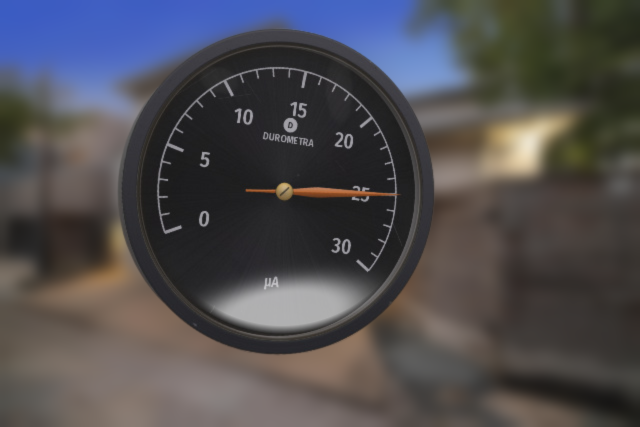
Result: 25 µA
